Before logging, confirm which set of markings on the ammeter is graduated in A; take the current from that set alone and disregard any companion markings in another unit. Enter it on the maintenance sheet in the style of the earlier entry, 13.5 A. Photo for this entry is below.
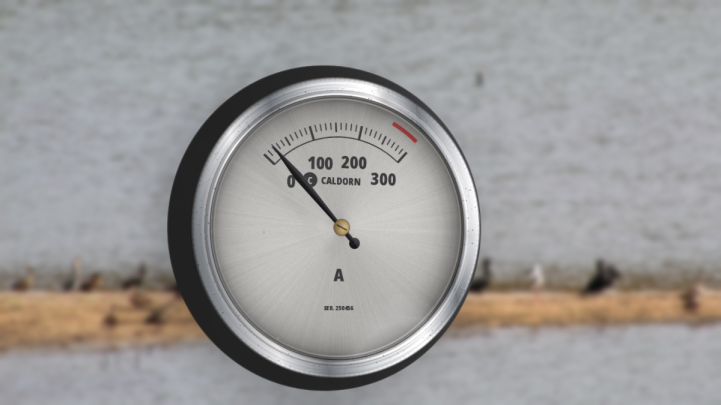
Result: 20 A
